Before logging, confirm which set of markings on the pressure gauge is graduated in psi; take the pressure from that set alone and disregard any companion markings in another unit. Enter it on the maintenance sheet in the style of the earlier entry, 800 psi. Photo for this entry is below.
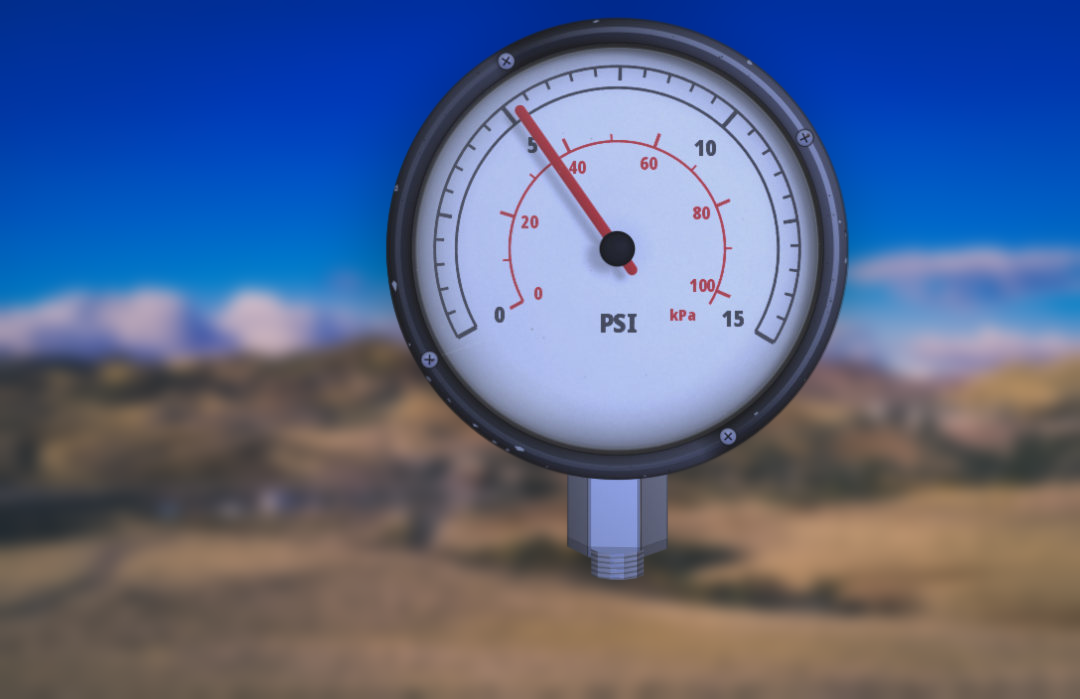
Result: 5.25 psi
